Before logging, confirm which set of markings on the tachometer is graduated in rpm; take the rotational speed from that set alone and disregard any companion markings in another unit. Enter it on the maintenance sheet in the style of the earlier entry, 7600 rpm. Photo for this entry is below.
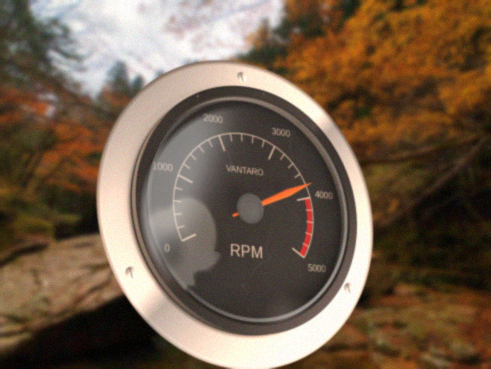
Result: 3800 rpm
